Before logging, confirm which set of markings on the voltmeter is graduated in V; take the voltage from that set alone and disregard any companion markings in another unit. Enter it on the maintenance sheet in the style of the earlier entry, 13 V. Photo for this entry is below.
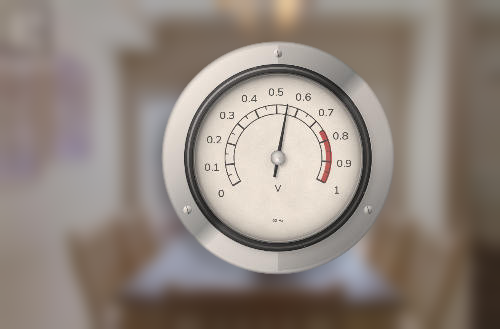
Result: 0.55 V
